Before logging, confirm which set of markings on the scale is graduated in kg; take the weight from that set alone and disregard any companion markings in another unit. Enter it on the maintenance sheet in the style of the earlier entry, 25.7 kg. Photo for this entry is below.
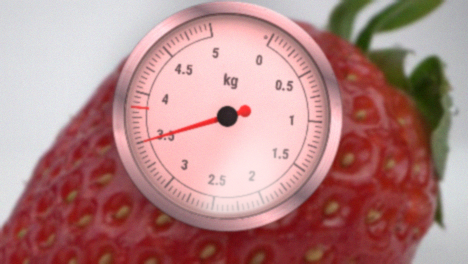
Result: 3.5 kg
